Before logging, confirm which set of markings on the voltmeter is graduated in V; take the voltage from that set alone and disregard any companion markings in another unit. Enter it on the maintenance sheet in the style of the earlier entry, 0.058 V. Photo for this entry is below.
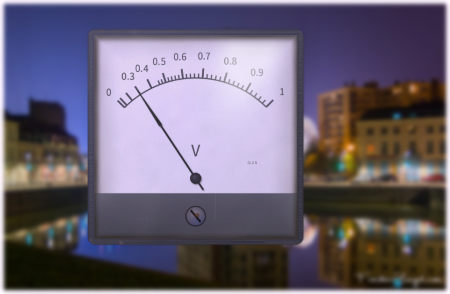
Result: 0.3 V
